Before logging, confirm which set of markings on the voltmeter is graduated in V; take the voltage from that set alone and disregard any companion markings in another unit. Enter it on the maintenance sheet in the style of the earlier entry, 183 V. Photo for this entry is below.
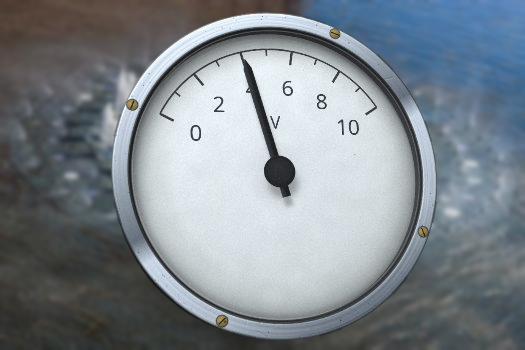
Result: 4 V
